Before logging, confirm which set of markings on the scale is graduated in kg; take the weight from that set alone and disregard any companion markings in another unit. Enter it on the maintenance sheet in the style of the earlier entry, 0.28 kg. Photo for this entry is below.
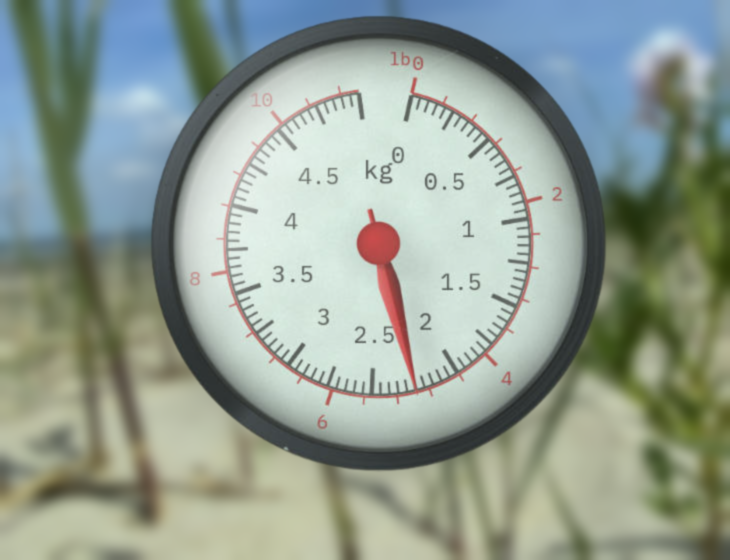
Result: 2.25 kg
